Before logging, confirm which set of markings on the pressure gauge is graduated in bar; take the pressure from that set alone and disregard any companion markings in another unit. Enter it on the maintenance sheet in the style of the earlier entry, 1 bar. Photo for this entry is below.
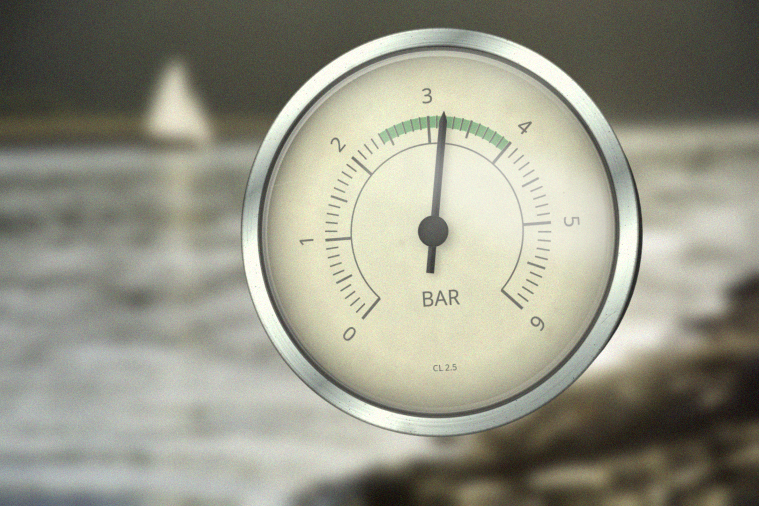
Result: 3.2 bar
